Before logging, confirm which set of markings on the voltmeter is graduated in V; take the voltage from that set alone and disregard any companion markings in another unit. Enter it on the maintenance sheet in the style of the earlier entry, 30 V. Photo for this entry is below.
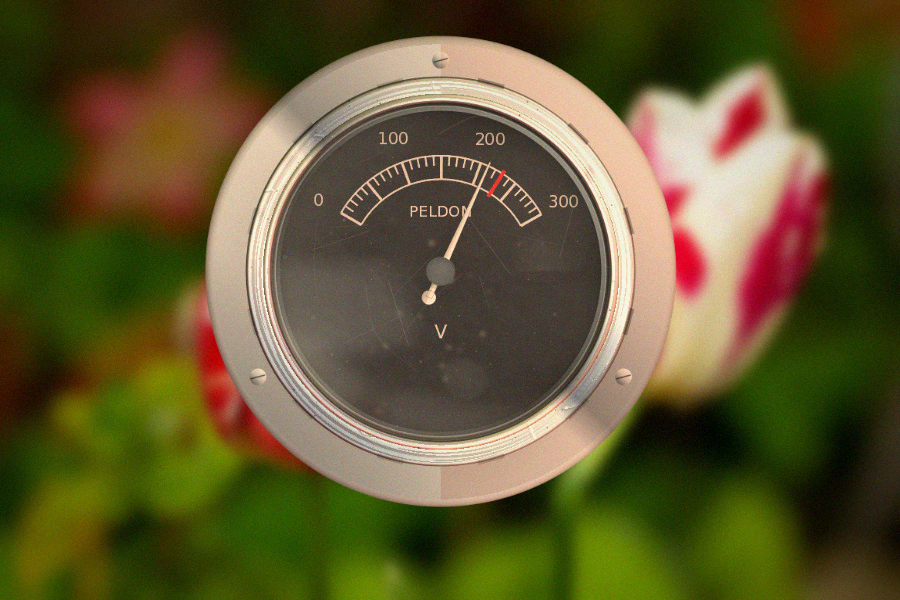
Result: 210 V
